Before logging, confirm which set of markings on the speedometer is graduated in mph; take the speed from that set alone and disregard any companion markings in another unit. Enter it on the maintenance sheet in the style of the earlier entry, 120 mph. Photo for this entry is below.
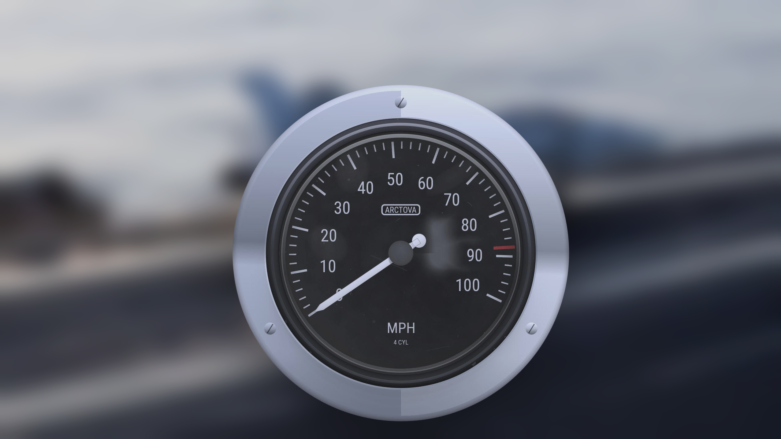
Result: 0 mph
